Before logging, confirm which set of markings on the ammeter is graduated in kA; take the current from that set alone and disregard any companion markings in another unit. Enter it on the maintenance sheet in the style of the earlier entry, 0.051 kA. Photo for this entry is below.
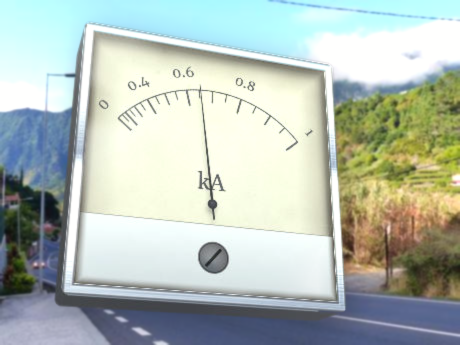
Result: 0.65 kA
